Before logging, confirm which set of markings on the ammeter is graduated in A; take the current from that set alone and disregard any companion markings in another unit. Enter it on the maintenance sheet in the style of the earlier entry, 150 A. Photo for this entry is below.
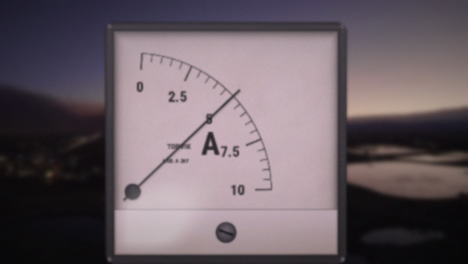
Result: 5 A
